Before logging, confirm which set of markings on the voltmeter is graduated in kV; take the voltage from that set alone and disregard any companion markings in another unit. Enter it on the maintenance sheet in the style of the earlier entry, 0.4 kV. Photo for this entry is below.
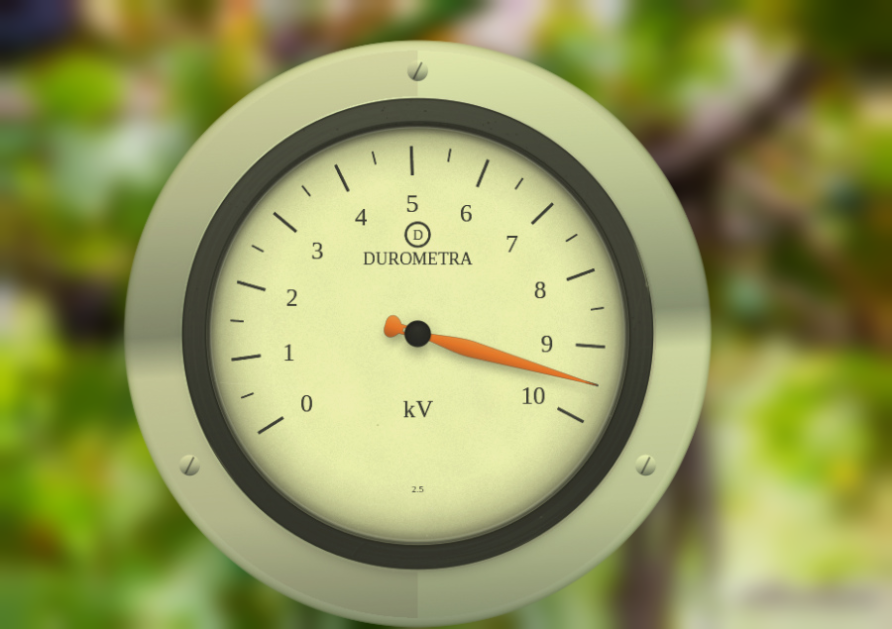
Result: 9.5 kV
